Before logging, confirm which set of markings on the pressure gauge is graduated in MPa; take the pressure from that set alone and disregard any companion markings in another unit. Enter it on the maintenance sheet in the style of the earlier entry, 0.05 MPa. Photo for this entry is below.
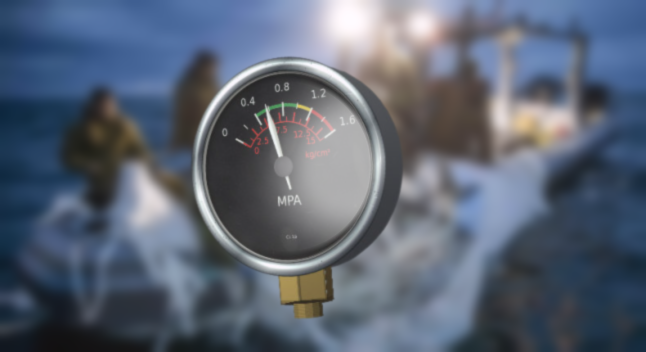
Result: 0.6 MPa
